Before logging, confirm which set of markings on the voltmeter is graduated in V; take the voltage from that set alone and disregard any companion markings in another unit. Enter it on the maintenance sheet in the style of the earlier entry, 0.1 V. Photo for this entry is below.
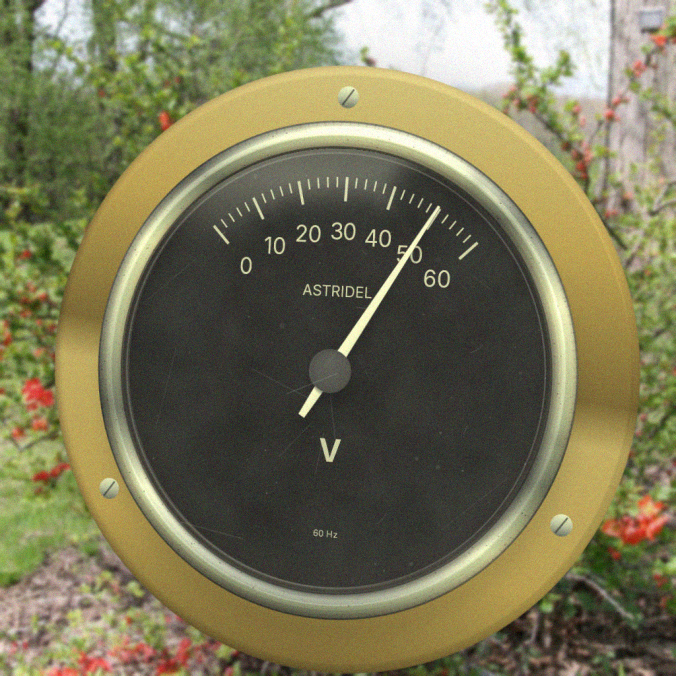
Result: 50 V
